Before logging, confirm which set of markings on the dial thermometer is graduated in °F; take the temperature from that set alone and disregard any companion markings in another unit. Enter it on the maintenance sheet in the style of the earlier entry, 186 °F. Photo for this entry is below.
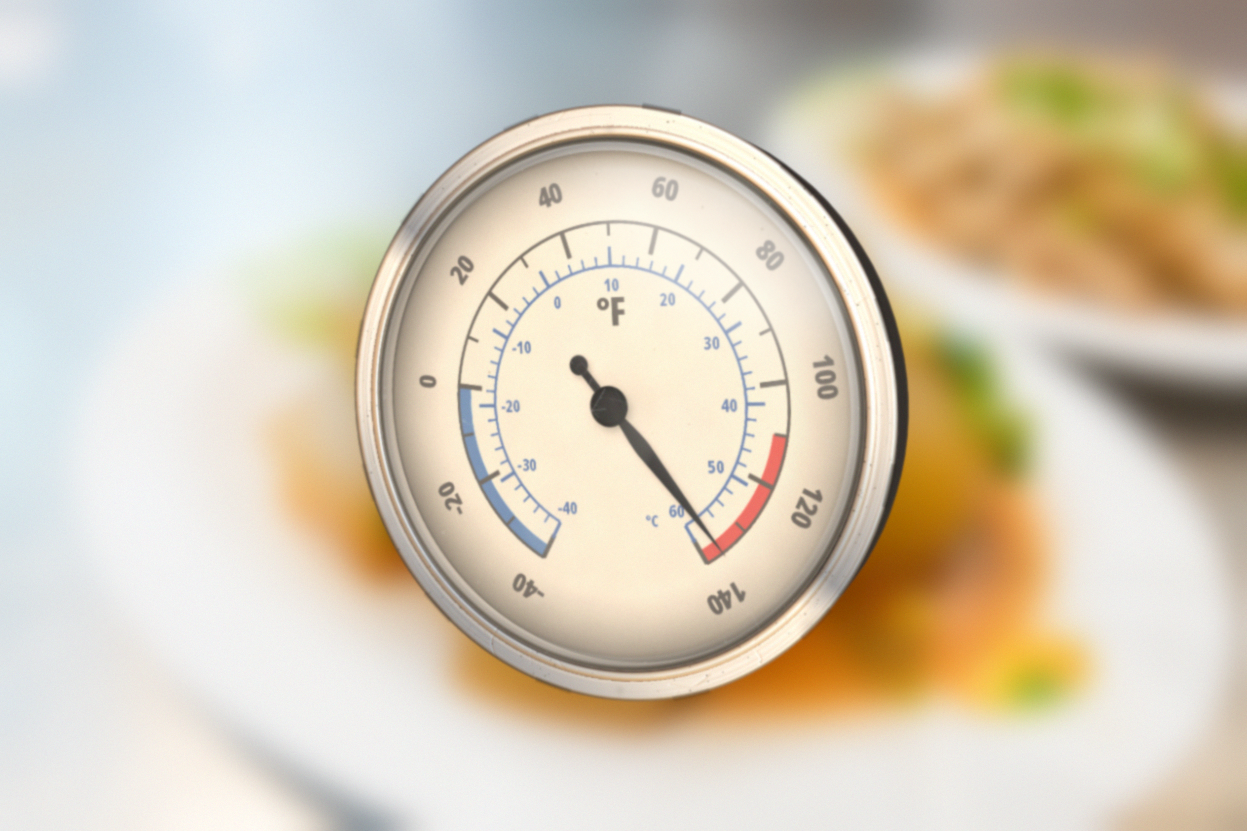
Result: 135 °F
